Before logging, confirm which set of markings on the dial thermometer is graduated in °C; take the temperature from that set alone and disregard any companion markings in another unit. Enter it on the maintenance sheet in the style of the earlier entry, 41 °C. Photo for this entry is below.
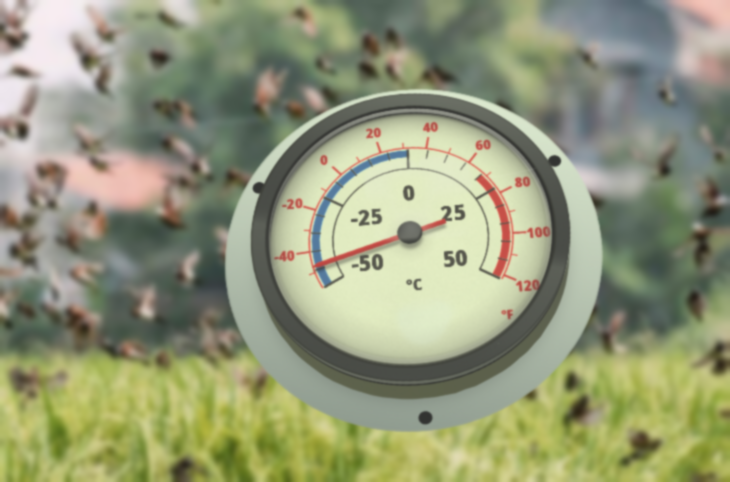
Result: -45 °C
